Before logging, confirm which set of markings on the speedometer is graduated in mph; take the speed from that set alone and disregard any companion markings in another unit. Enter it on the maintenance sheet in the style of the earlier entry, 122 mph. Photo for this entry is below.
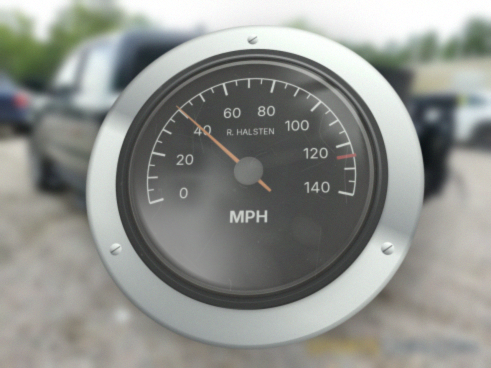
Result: 40 mph
